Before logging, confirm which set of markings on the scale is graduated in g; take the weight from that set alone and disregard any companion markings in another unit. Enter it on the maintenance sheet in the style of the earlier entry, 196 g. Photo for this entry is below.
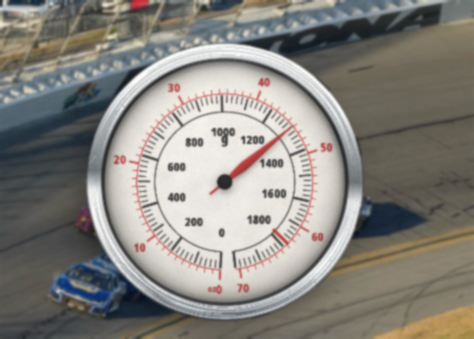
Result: 1300 g
